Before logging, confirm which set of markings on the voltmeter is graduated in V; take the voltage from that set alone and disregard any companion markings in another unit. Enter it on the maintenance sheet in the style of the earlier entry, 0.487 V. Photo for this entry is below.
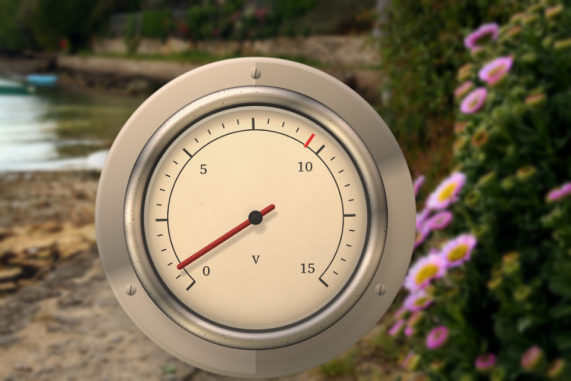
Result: 0.75 V
